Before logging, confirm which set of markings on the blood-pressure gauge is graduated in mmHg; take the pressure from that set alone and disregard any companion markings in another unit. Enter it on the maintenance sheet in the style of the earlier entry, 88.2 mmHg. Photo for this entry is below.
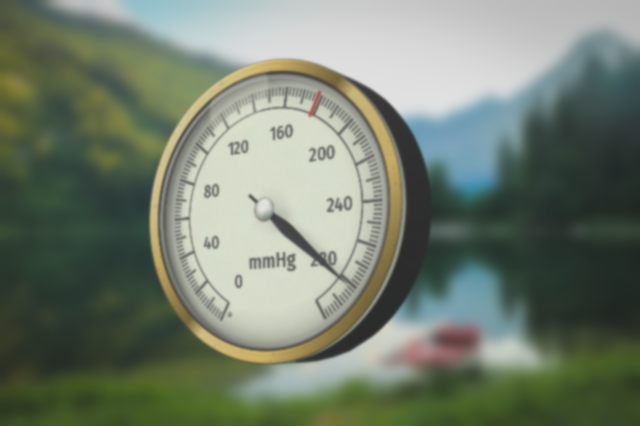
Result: 280 mmHg
